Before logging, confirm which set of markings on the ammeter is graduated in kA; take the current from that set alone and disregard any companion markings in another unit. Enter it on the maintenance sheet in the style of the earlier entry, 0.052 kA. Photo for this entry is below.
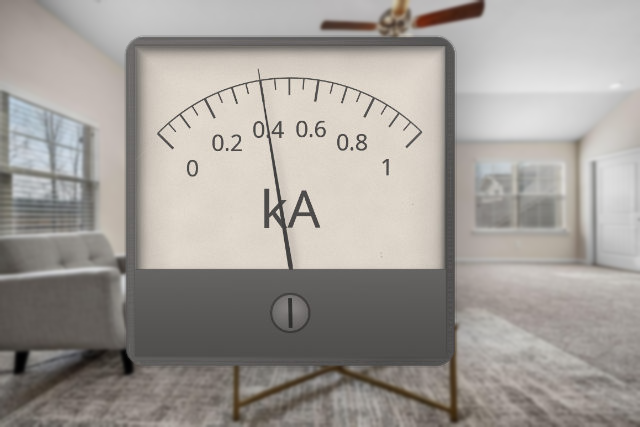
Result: 0.4 kA
